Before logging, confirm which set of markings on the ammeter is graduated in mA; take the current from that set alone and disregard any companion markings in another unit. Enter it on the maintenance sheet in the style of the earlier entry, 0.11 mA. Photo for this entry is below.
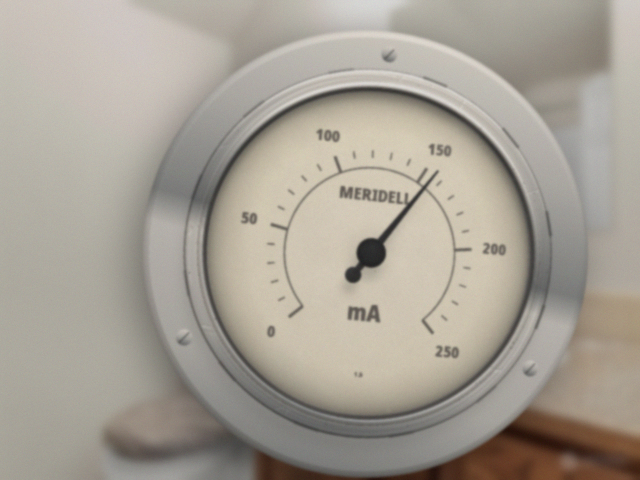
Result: 155 mA
